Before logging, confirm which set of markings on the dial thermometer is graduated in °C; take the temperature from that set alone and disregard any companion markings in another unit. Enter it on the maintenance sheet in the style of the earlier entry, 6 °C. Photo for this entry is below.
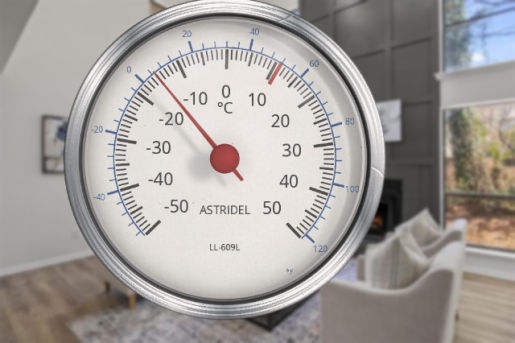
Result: -15 °C
